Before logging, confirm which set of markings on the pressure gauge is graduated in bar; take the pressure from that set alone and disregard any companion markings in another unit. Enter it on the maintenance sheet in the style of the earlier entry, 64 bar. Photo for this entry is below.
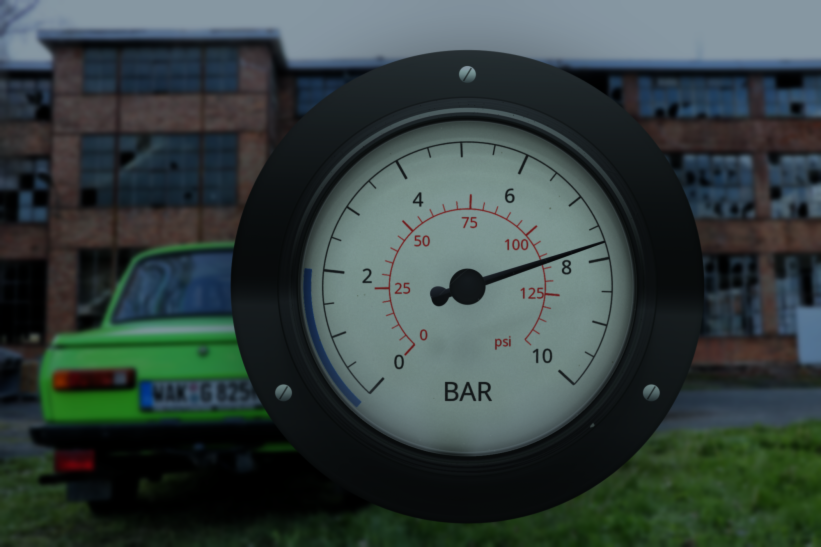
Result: 7.75 bar
